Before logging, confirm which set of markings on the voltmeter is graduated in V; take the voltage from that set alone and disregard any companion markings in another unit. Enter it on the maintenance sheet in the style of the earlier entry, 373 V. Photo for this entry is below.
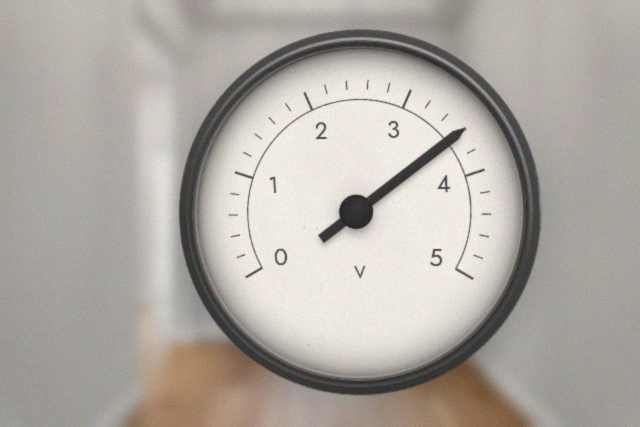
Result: 3.6 V
